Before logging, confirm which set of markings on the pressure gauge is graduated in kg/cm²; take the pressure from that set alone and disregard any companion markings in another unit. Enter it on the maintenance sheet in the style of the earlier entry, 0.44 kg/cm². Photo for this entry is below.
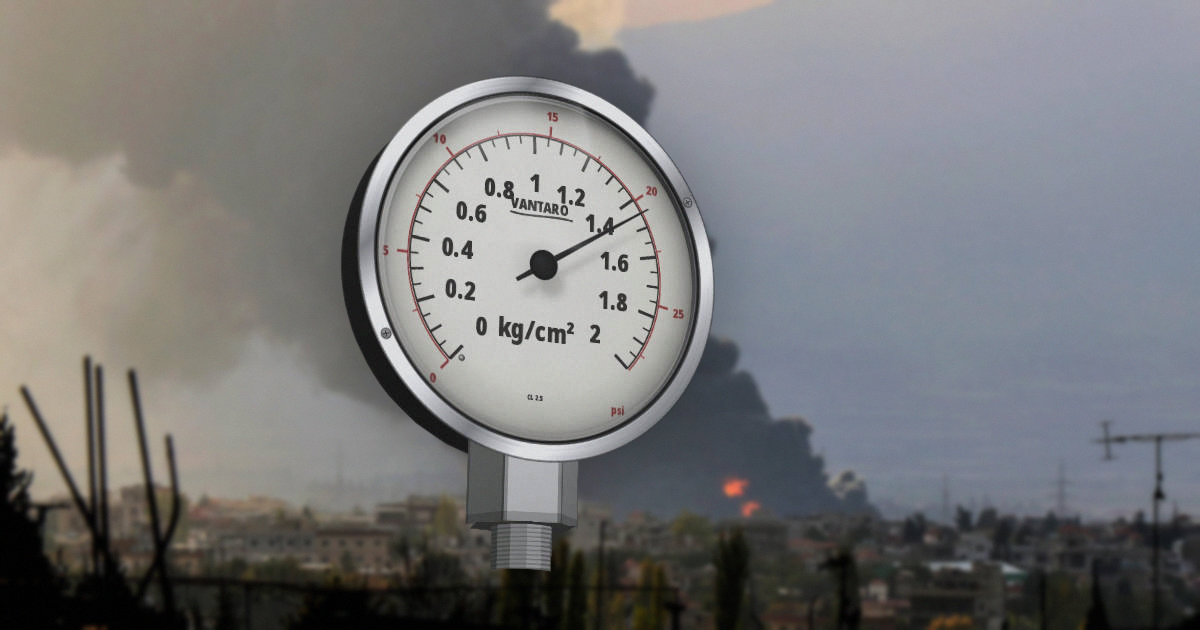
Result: 1.45 kg/cm²
